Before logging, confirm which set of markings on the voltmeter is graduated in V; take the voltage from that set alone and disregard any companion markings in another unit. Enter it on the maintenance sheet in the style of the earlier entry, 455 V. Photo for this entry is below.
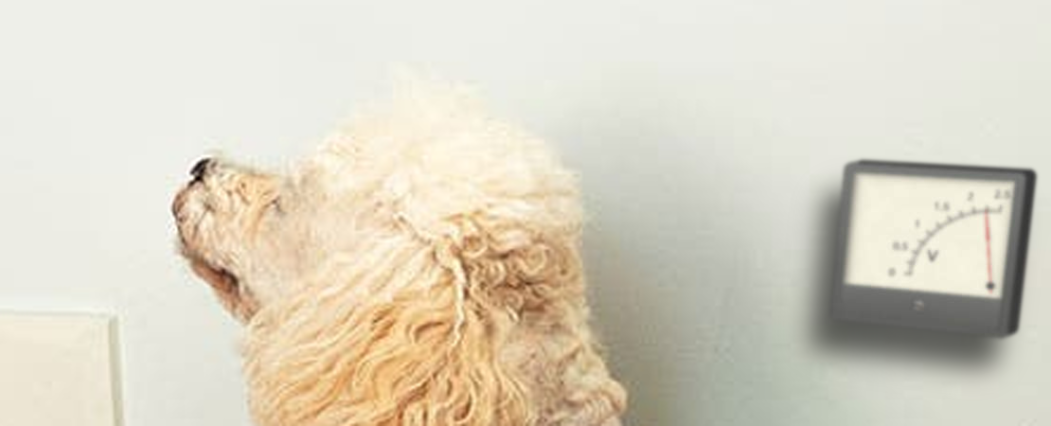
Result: 2.25 V
